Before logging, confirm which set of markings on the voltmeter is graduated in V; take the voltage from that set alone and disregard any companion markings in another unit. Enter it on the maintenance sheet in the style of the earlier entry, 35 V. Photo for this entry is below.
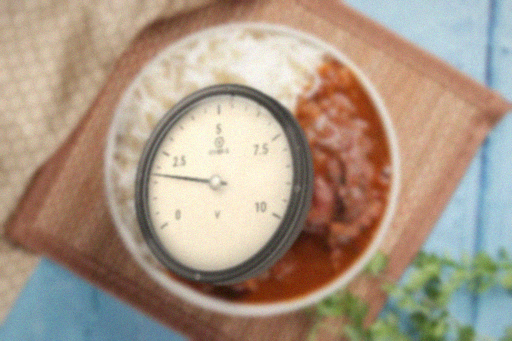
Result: 1.75 V
